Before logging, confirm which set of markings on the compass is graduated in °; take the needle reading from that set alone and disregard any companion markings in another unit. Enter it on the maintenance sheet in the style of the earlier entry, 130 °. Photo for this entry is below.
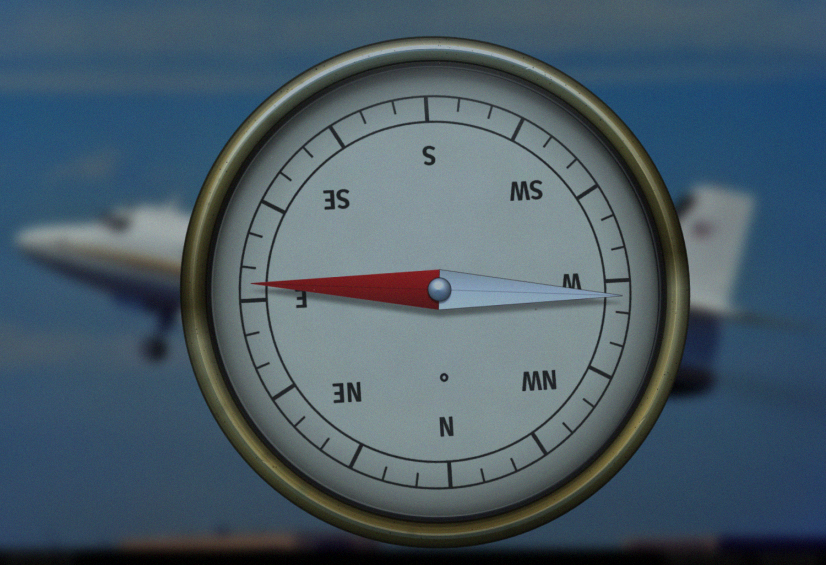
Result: 95 °
